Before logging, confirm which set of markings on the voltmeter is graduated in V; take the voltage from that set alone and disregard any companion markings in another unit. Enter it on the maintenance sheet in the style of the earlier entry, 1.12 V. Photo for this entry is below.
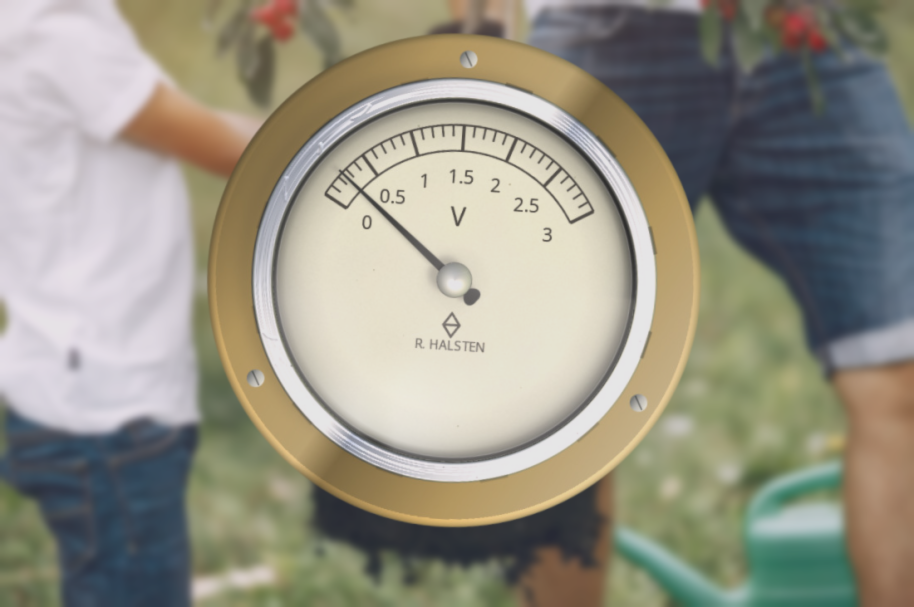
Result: 0.25 V
